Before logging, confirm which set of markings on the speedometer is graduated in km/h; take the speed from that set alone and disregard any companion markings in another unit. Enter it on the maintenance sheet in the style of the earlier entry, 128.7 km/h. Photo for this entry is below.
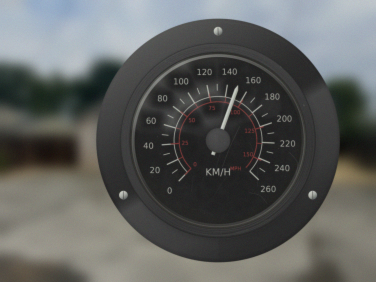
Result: 150 km/h
